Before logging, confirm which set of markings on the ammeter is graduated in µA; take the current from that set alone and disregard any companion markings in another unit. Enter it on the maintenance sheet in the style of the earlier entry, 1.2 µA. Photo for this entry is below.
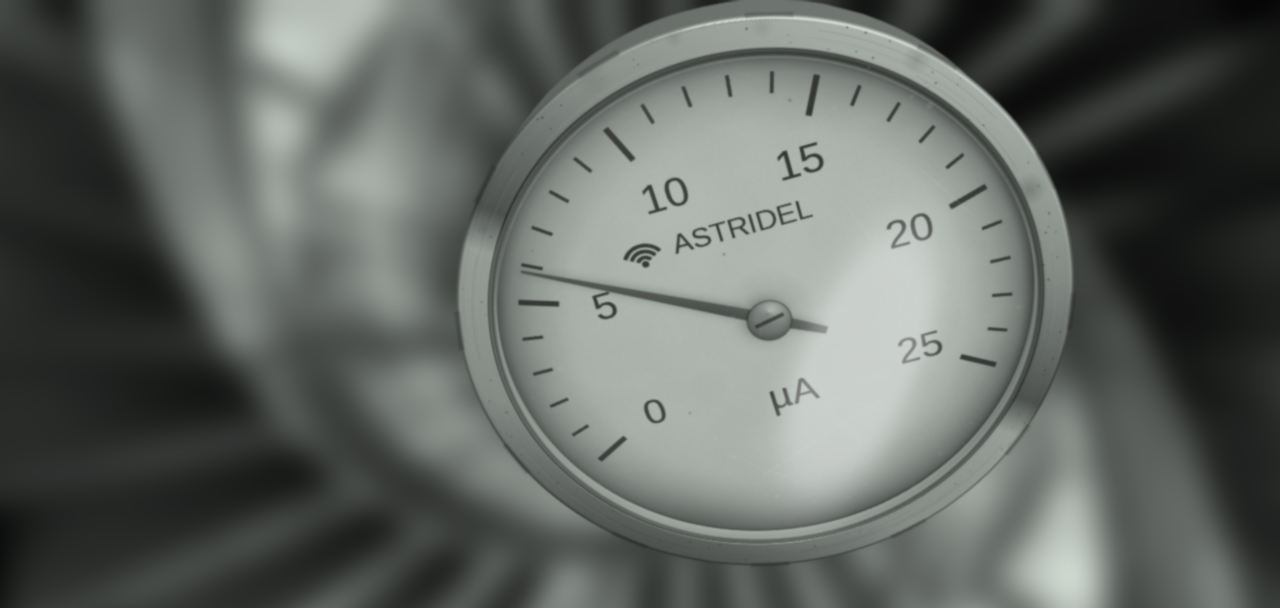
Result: 6 µA
